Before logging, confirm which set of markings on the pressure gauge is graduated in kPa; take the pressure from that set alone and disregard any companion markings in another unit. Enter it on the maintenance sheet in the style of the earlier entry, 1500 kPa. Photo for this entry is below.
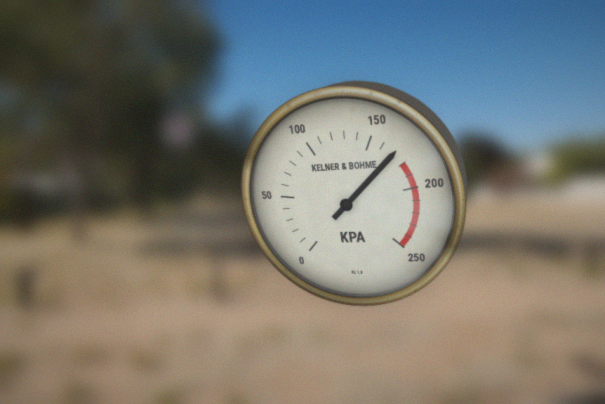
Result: 170 kPa
